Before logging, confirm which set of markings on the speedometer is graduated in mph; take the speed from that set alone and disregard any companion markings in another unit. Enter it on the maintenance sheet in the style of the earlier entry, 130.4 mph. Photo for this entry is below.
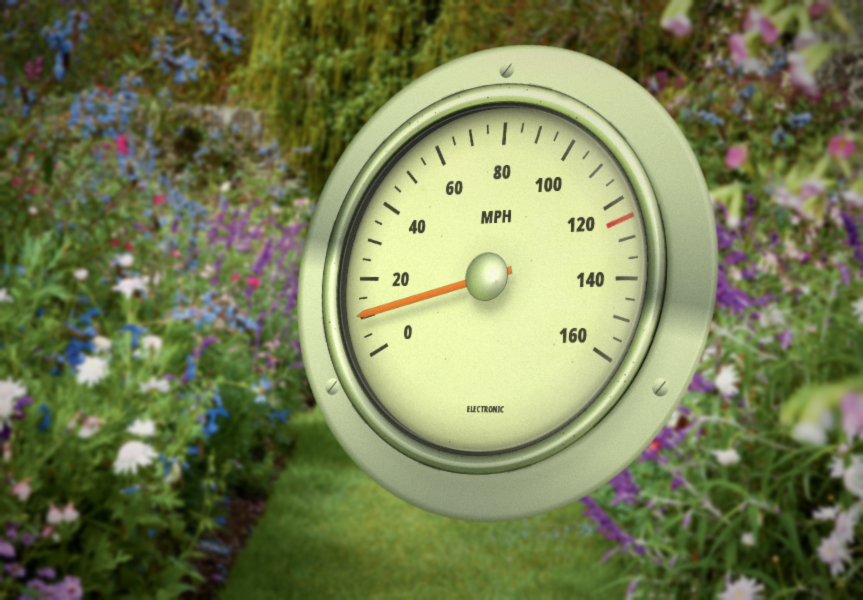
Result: 10 mph
